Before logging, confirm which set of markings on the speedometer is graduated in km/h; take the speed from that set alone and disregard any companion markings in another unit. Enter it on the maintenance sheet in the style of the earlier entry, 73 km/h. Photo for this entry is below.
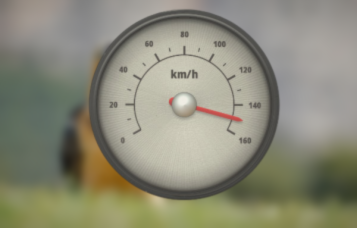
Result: 150 km/h
